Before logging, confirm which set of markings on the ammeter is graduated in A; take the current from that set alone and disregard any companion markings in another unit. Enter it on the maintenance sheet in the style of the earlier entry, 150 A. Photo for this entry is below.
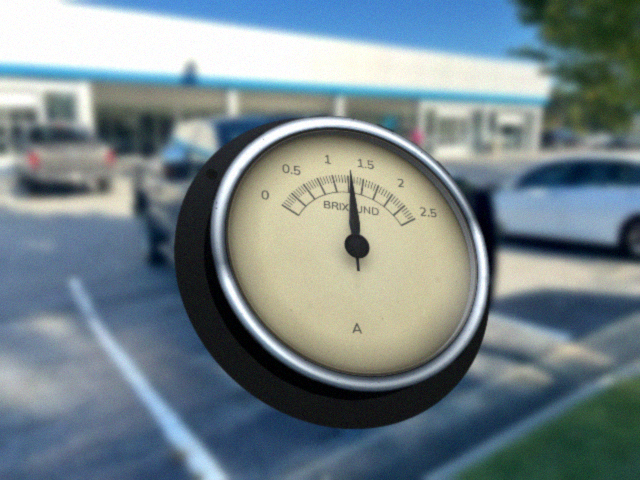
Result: 1.25 A
